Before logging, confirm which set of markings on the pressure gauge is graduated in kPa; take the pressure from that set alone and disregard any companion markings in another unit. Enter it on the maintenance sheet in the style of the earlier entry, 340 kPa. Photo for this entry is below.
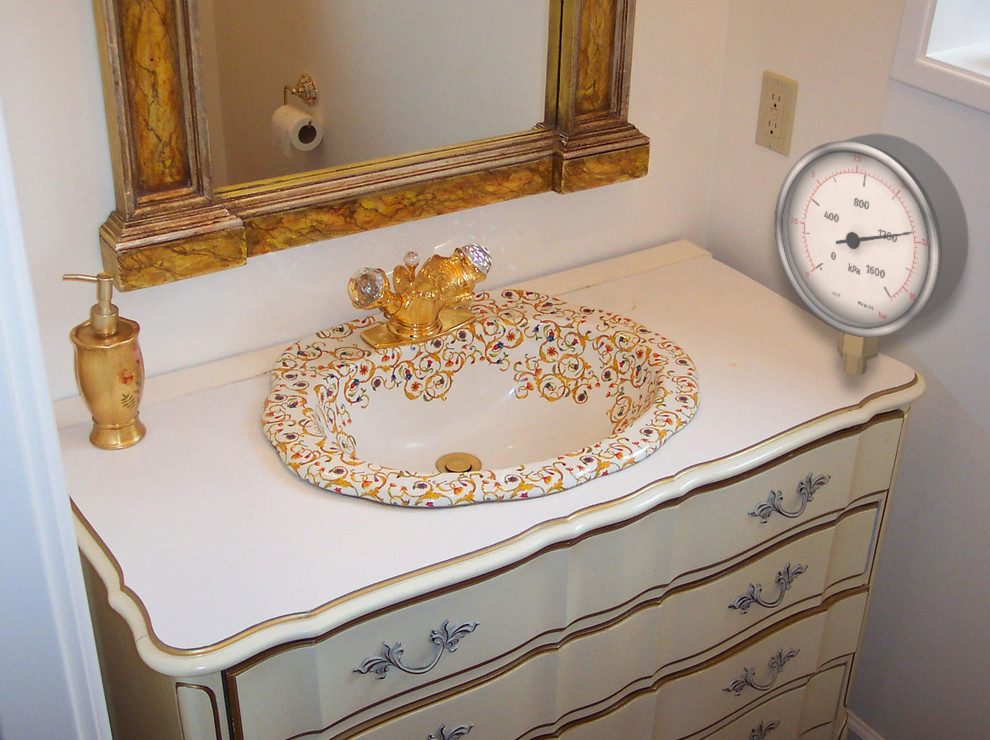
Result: 1200 kPa
